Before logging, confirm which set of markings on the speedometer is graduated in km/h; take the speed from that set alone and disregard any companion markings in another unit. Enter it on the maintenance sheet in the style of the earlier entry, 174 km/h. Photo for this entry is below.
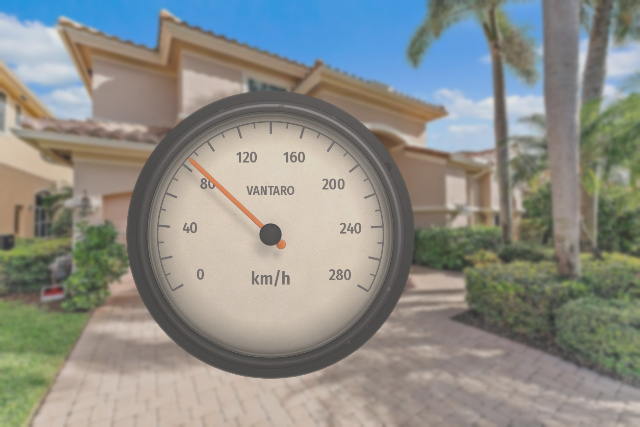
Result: 85 km/h
